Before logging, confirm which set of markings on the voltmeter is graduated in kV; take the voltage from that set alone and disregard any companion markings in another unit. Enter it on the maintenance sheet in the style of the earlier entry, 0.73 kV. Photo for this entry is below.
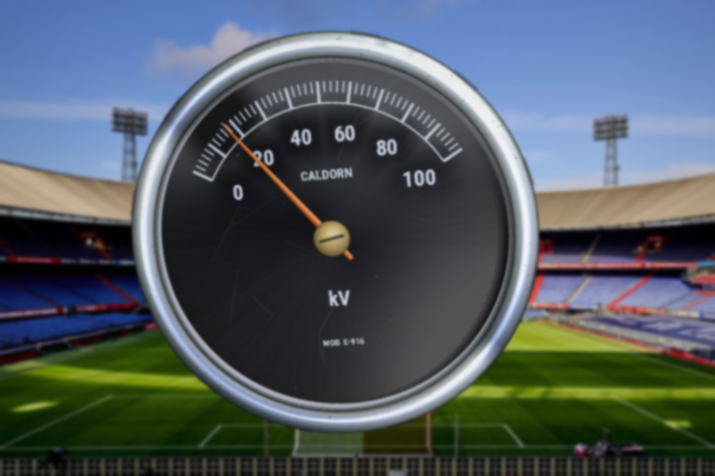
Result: 18 kV
